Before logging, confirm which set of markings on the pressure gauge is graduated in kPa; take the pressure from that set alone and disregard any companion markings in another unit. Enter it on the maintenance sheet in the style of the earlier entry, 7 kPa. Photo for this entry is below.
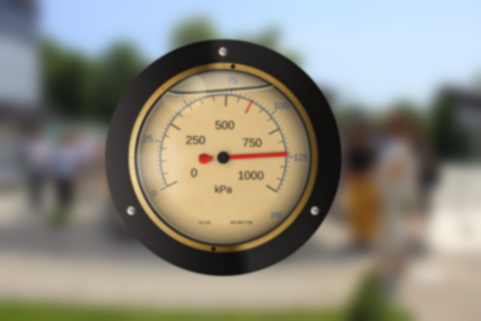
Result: 850 kPa
